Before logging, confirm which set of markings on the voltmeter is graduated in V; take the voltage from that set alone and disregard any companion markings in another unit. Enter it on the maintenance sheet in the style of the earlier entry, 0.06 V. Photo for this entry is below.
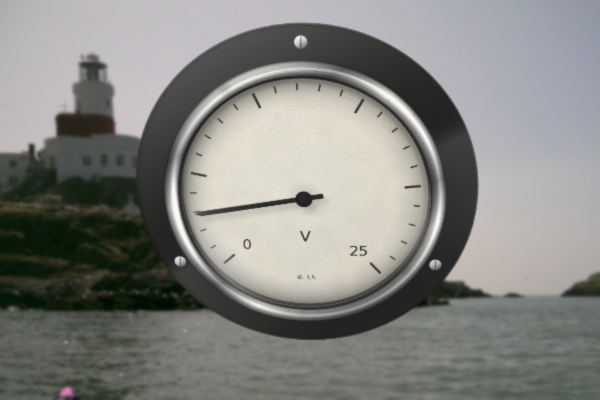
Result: 3 V
